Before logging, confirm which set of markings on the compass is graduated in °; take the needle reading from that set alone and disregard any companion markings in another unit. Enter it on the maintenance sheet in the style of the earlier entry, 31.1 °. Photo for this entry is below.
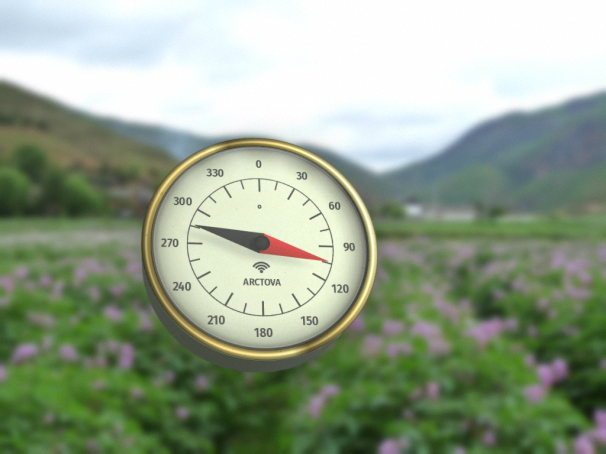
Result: 105 °
